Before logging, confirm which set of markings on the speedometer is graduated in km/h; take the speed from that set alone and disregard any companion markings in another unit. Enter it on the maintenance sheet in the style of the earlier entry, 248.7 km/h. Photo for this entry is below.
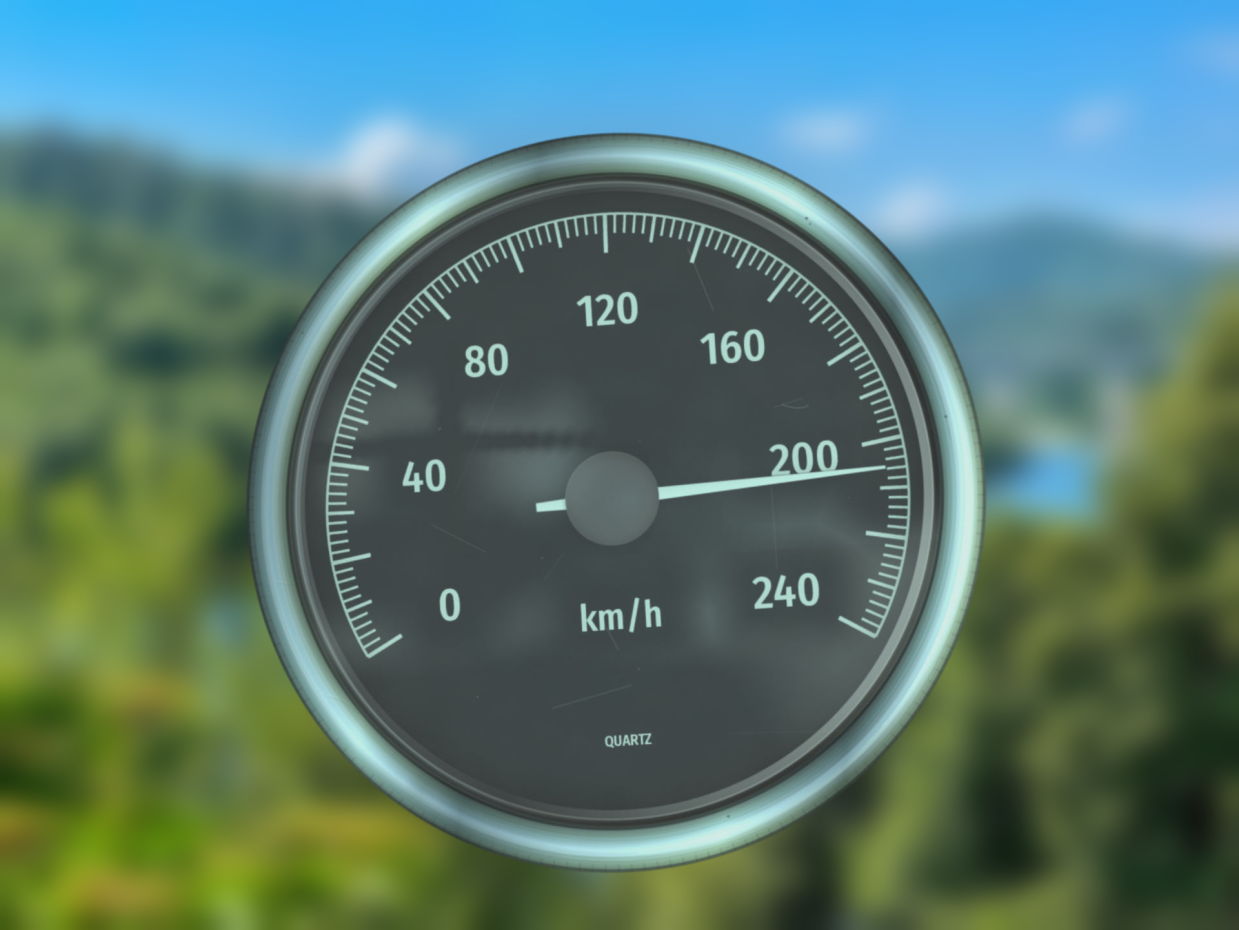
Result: 206 km/h
